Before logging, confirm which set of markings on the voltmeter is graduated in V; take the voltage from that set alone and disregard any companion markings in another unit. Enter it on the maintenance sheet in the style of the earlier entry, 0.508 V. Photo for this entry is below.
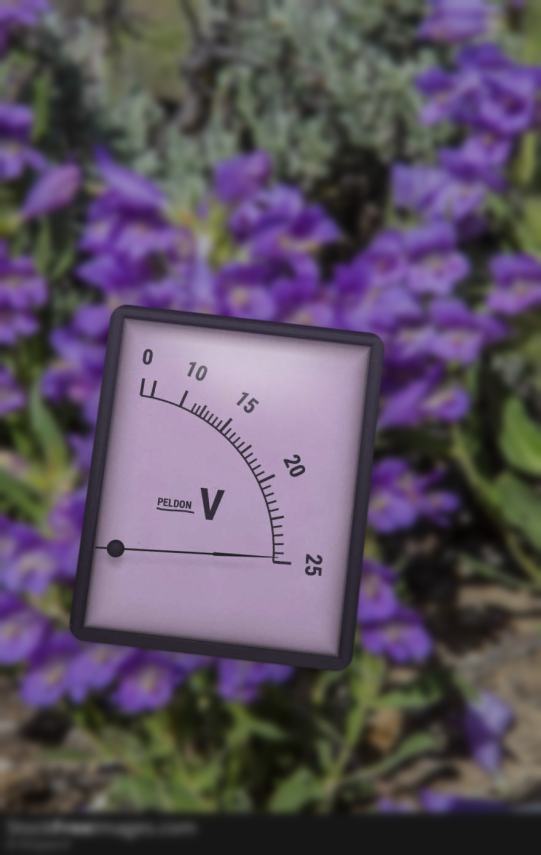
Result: 24.75 V
